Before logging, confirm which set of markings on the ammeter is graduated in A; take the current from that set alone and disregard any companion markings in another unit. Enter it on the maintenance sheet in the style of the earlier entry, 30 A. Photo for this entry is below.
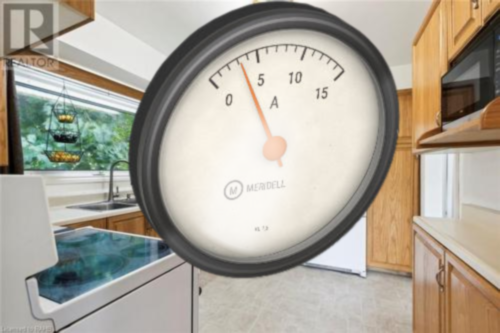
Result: 3 A
